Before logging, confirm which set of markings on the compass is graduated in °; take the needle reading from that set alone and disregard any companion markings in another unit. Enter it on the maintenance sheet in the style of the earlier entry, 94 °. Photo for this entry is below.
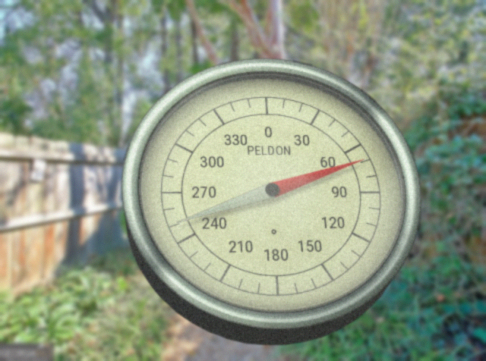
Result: 70 °
